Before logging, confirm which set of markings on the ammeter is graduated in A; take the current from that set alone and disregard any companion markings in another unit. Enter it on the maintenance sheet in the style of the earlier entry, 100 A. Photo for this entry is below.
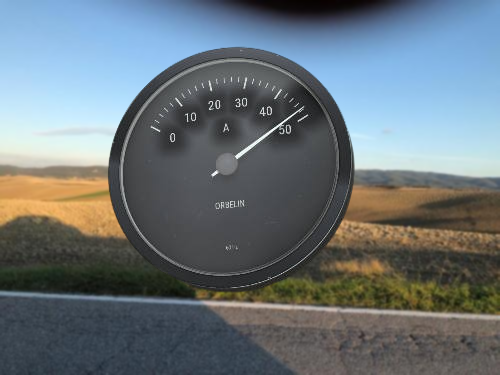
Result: 48 A
